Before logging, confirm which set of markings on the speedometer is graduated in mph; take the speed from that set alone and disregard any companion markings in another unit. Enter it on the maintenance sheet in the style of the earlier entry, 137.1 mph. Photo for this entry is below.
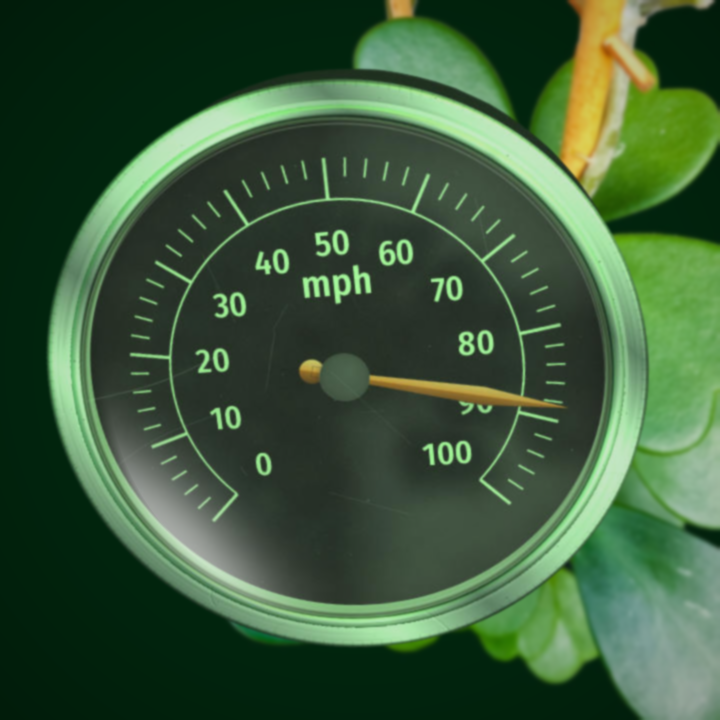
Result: 88 mph
